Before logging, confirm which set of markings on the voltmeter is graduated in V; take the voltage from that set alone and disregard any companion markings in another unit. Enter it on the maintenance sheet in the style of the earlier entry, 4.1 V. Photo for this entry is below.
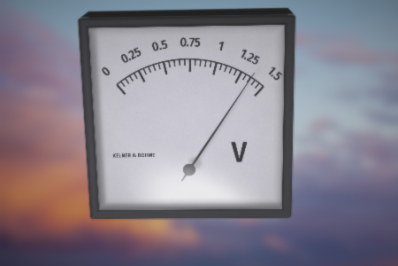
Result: 1.35 V
